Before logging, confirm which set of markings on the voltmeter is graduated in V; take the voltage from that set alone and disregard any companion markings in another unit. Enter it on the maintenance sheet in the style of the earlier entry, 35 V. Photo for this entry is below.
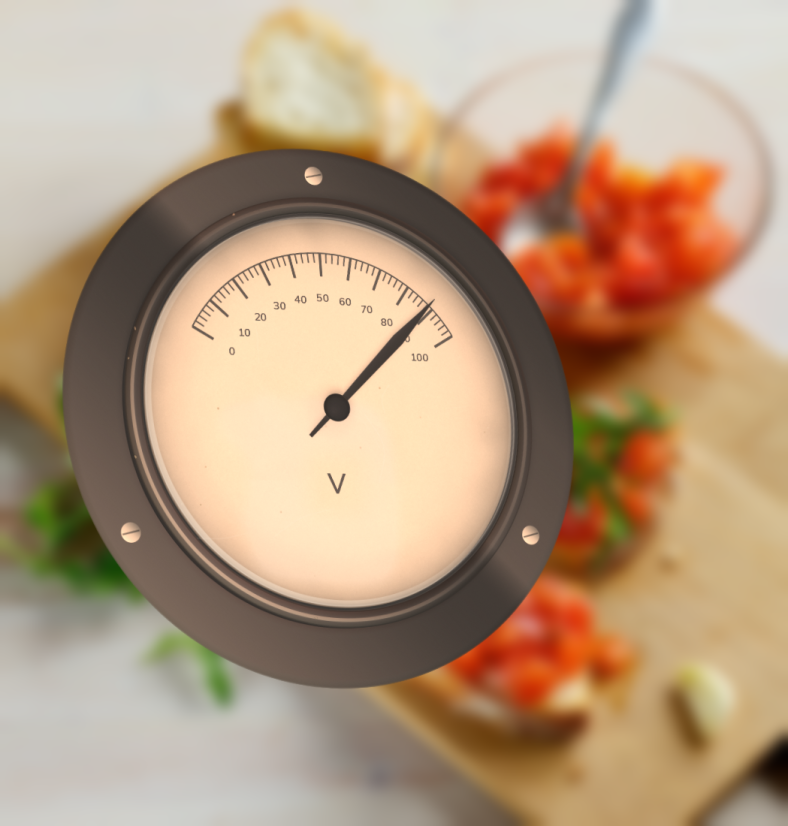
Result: 88 V
